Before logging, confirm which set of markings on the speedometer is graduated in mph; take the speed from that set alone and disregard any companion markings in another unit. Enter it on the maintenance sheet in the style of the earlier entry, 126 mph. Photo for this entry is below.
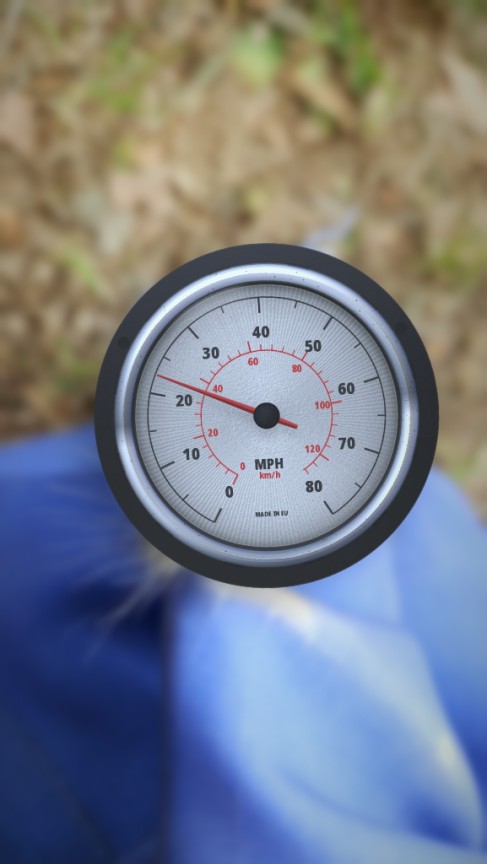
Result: 22.5 mph
